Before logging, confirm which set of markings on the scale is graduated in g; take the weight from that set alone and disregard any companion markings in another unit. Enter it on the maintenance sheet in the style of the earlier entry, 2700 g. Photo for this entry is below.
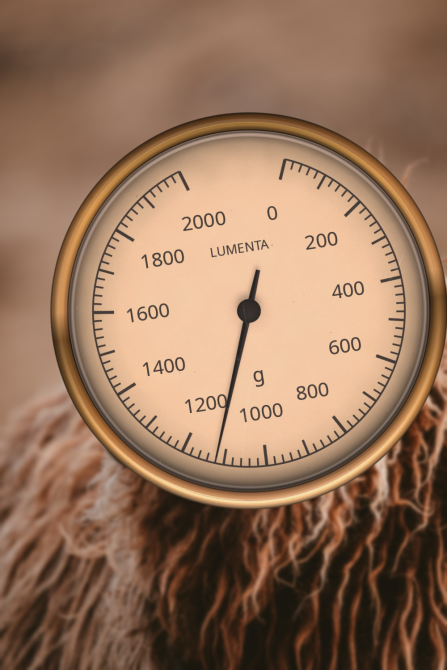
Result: 1120 g
